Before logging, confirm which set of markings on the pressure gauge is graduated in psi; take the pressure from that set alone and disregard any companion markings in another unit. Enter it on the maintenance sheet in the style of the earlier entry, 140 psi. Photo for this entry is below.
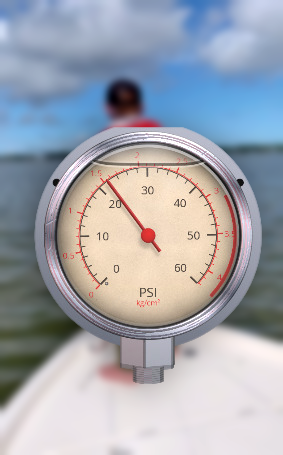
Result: 22 psi
